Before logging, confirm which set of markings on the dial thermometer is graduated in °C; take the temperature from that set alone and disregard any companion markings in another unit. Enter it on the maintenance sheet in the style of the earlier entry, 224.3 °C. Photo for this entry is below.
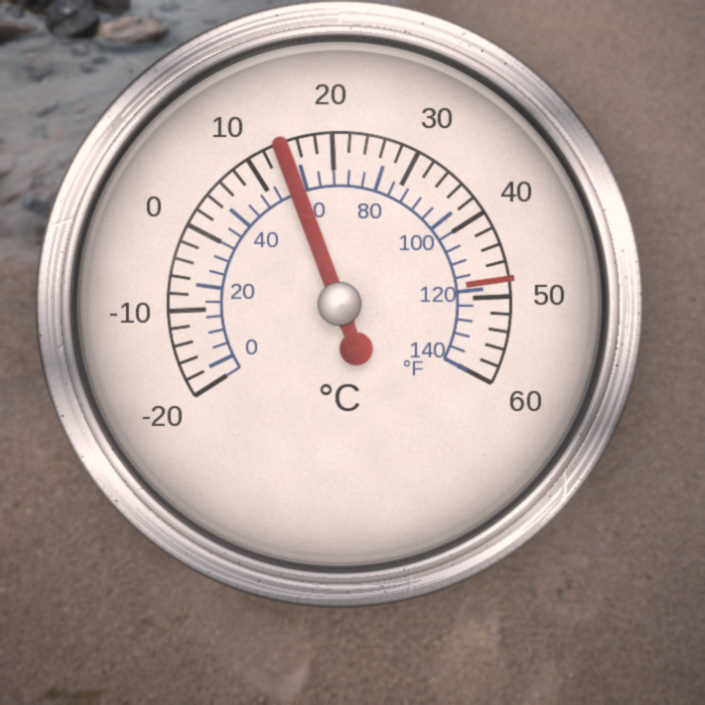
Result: 14 °C
